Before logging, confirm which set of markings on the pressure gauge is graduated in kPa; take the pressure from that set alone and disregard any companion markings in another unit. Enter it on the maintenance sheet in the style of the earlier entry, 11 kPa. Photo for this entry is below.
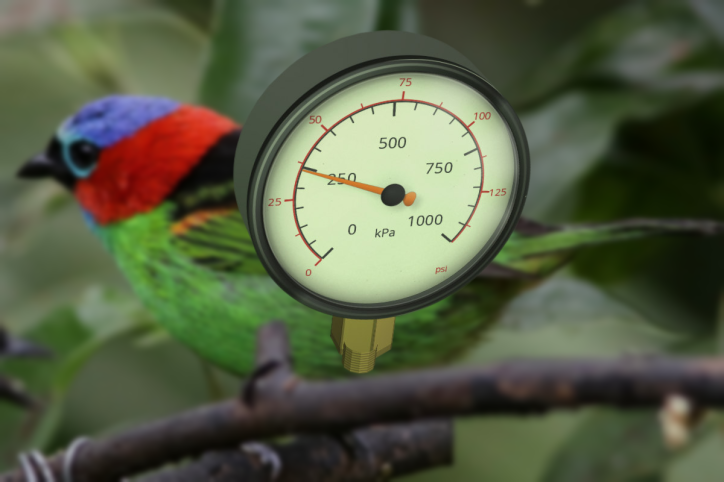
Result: 250 kPa
